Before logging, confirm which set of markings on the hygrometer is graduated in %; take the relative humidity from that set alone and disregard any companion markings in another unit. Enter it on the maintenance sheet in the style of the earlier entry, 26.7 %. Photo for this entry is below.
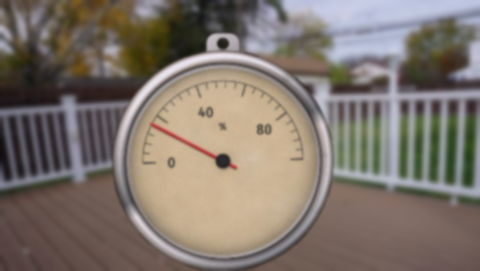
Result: 16 %
